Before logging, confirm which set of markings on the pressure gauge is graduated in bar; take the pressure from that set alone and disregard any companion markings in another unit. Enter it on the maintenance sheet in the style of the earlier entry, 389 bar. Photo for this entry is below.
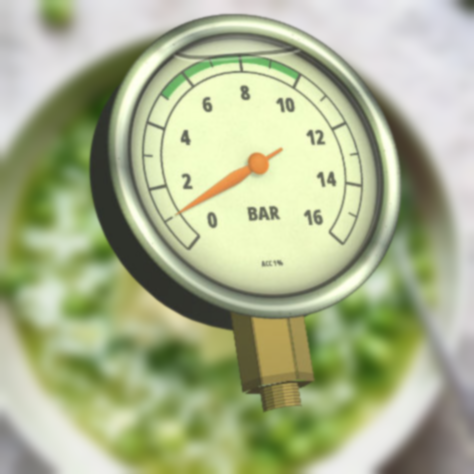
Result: 1 bar
